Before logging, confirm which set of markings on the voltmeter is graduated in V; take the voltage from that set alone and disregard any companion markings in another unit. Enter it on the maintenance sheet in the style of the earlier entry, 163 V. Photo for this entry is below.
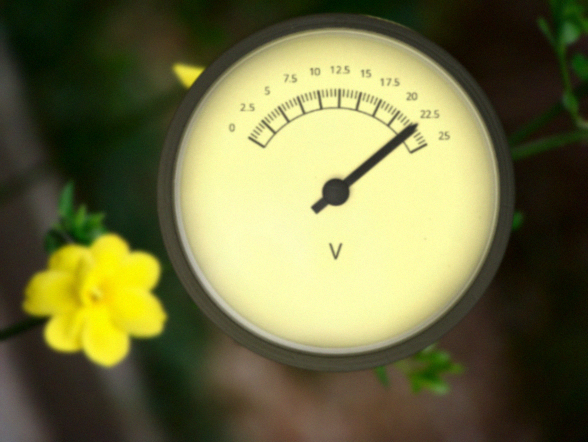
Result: 22.5 V
